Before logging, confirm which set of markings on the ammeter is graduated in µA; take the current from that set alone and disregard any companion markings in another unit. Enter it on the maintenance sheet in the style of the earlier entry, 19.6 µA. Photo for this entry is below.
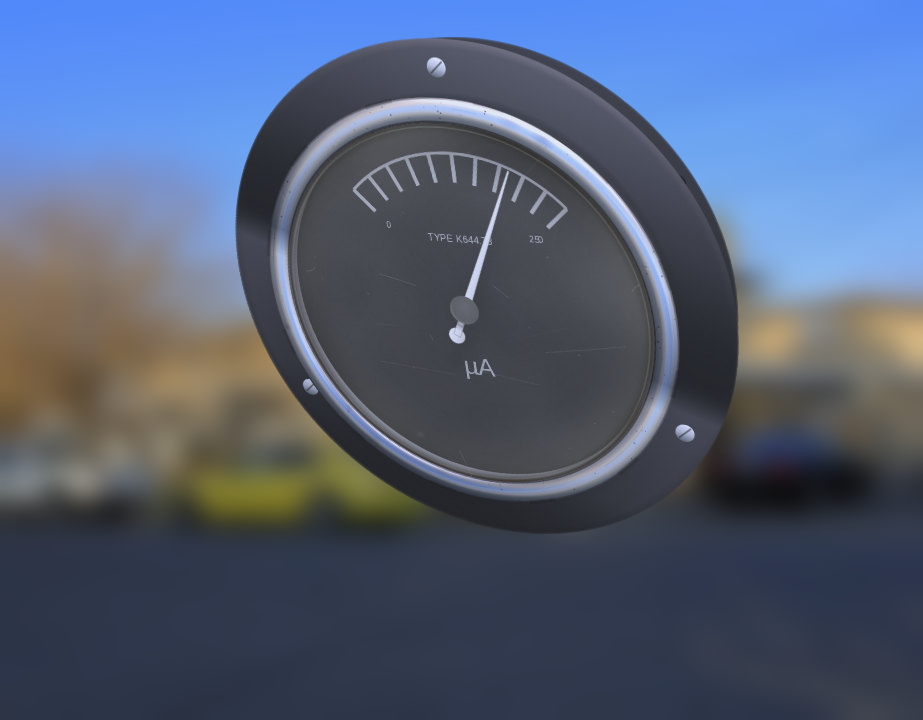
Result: 187.5 µA
